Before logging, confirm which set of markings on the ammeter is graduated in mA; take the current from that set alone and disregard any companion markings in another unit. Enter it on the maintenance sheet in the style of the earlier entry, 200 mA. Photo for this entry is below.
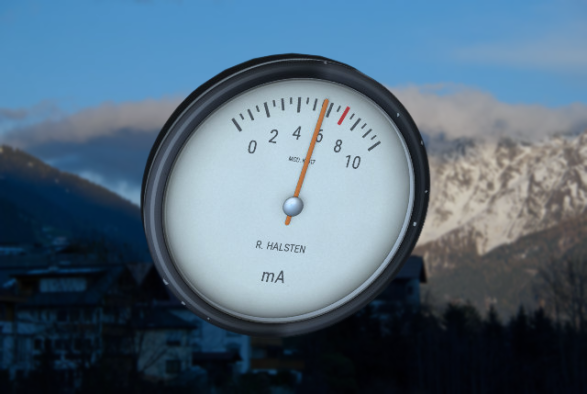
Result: 5.5 mA
